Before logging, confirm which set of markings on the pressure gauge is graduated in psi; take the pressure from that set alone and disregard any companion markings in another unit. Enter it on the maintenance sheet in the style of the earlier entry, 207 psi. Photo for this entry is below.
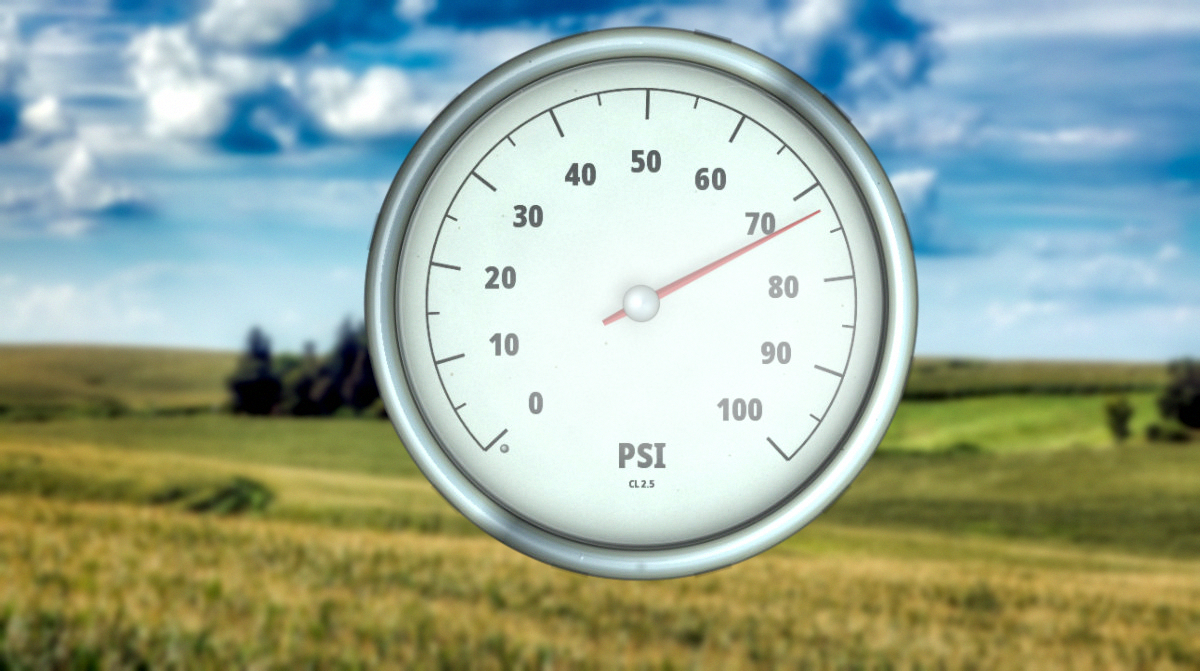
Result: 72.5 psi
